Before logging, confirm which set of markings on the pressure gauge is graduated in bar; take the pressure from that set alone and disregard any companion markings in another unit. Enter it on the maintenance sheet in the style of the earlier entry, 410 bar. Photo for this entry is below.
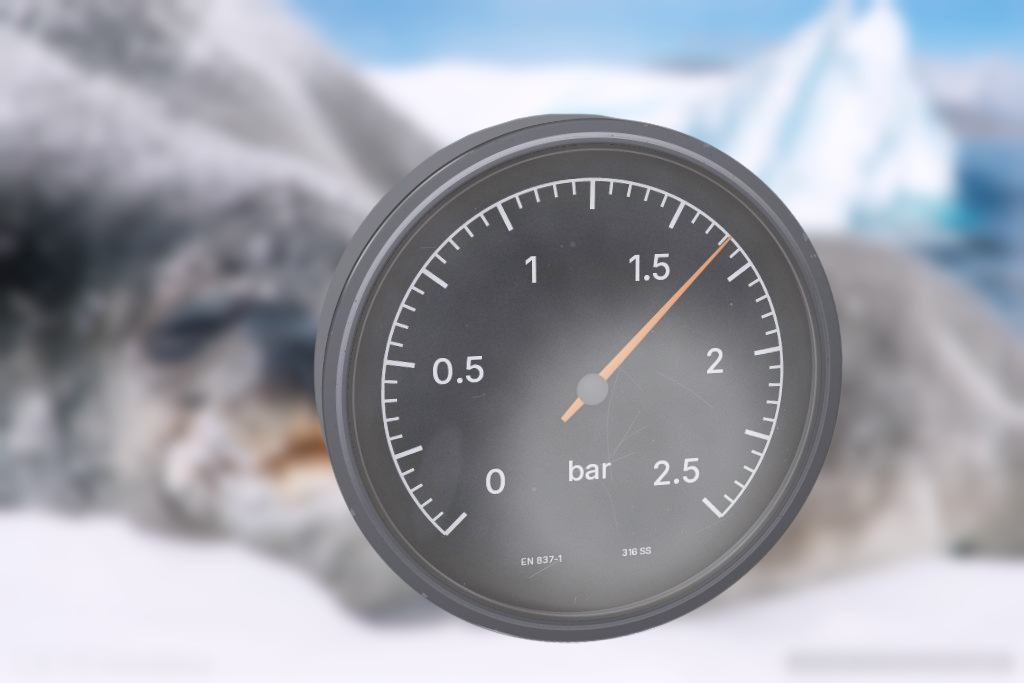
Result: 1.65 bar
